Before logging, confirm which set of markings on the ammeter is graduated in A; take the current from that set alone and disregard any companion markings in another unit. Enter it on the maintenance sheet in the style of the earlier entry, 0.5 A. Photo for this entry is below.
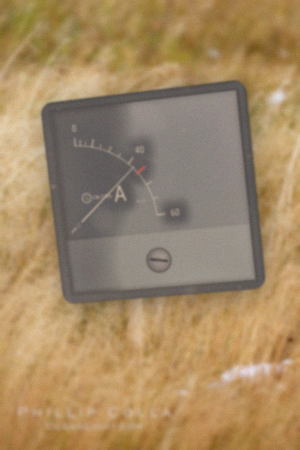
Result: 42.5 A
